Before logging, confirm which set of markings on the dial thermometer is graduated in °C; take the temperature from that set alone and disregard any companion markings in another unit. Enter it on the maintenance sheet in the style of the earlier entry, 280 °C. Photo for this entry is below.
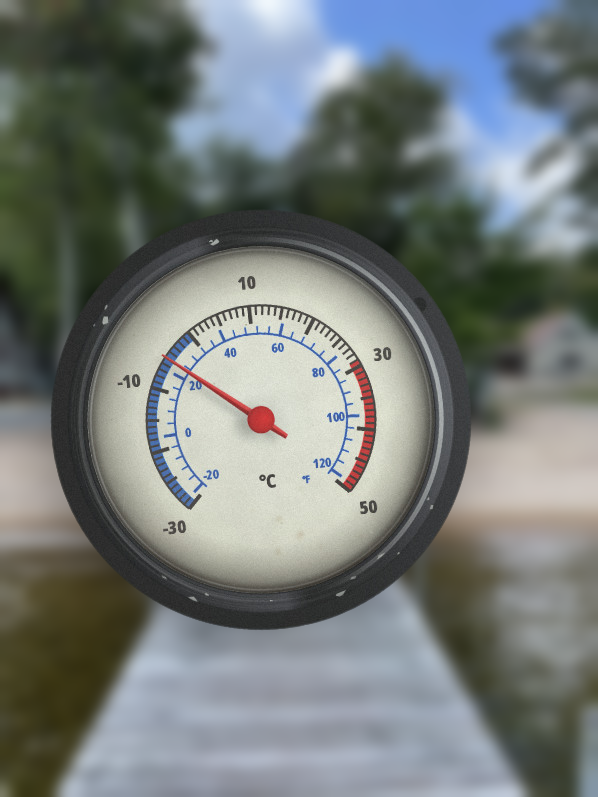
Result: -5 °C
